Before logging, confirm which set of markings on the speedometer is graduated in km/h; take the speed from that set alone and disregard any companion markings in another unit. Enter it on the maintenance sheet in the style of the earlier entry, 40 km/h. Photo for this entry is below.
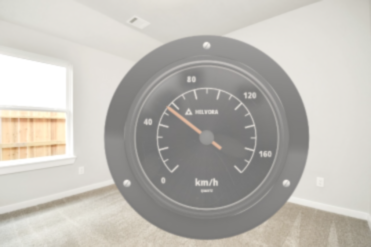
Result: 55 km/h
